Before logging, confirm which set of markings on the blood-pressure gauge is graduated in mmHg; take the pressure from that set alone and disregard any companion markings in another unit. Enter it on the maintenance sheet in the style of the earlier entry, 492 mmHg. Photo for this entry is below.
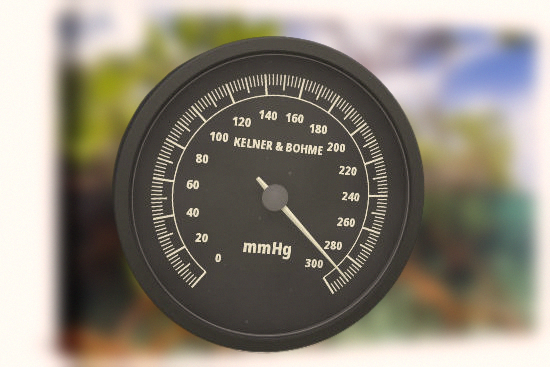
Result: 290 mmHg
